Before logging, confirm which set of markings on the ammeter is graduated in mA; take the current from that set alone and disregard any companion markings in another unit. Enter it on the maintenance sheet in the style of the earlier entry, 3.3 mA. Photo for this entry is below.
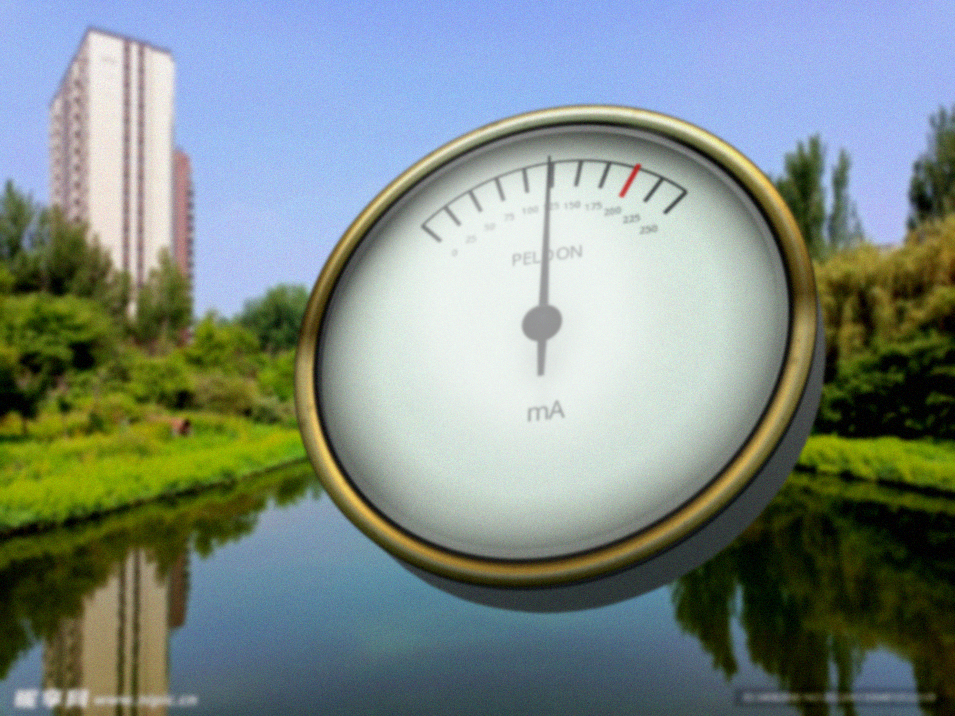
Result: 125 mA
